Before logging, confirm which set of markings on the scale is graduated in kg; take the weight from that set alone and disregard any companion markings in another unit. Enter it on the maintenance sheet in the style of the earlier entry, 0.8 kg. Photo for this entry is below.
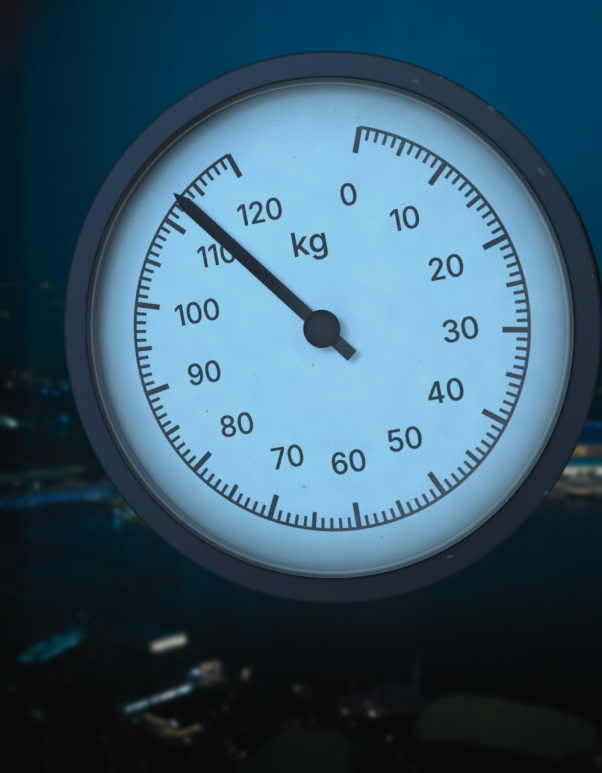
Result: 113 kg
